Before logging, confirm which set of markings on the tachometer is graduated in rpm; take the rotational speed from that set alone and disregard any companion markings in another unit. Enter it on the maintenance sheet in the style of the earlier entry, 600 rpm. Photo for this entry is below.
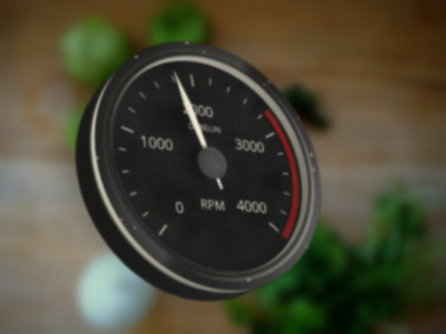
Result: 1800 rpm
